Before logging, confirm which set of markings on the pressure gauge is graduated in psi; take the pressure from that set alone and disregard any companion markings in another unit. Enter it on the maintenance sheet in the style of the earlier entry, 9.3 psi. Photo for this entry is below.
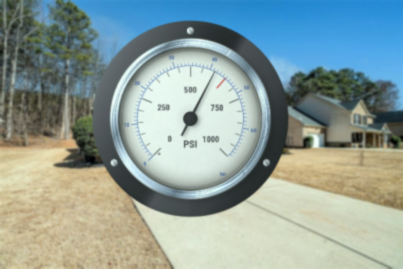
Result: 600 psi
